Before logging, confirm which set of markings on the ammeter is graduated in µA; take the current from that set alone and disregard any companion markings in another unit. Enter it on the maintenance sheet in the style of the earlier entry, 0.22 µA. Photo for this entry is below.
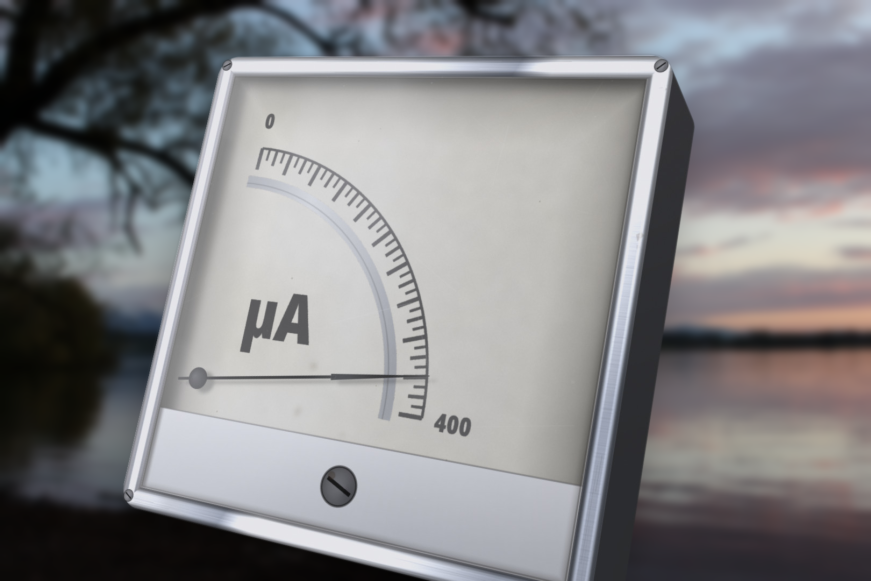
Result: 360 µA
